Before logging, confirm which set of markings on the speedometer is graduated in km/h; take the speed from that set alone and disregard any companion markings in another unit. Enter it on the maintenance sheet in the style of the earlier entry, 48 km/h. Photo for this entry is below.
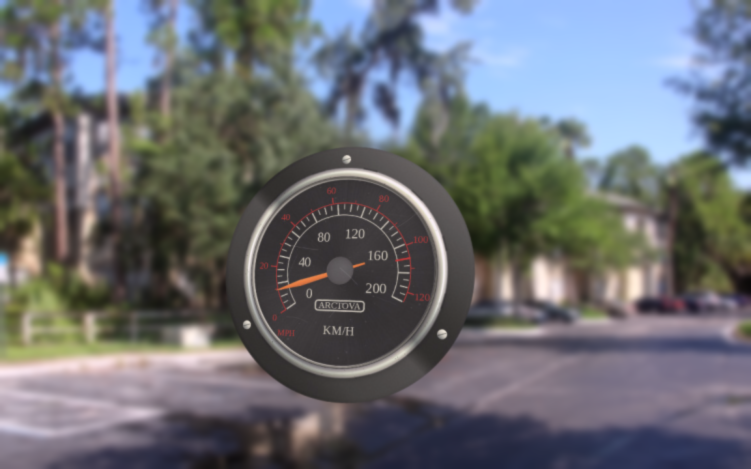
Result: 15 km/h
